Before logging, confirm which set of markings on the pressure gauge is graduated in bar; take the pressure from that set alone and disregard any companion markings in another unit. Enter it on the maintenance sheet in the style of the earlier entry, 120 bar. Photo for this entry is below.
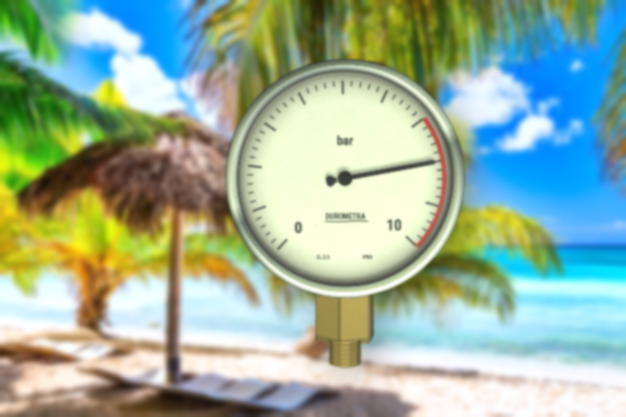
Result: 8 bar
